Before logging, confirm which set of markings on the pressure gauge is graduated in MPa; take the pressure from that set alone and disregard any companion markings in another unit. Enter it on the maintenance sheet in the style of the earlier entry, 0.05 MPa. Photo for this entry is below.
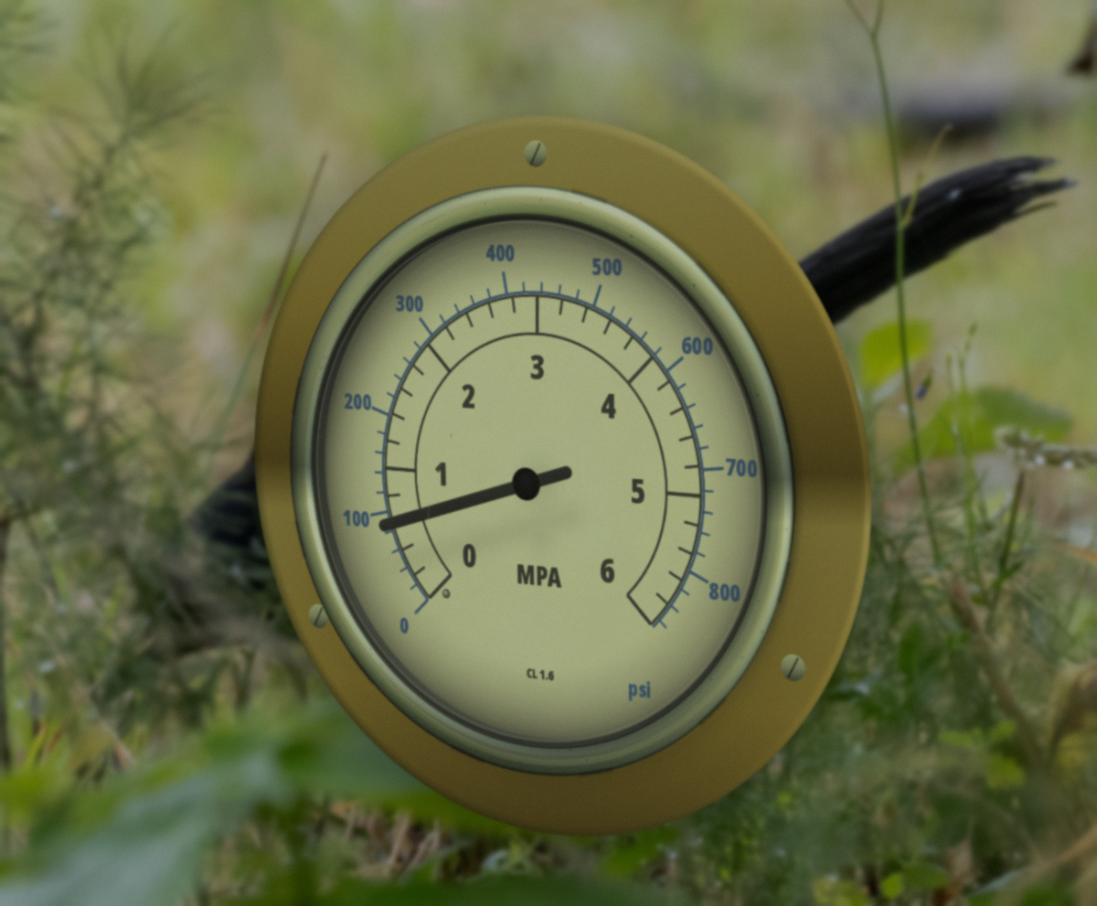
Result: 0.6 MPa
